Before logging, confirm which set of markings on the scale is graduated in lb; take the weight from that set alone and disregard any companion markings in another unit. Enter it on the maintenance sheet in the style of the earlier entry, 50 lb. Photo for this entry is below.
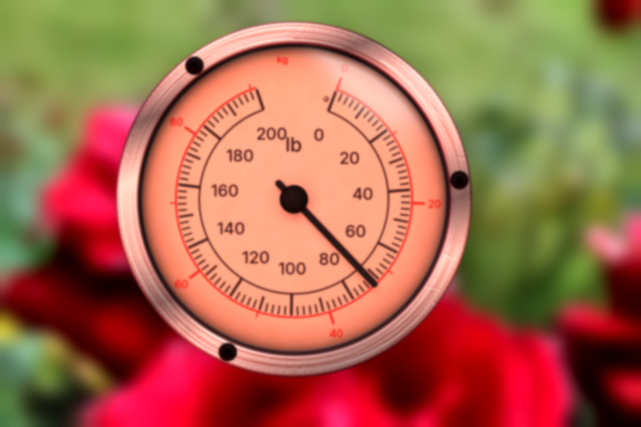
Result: 72 lb
